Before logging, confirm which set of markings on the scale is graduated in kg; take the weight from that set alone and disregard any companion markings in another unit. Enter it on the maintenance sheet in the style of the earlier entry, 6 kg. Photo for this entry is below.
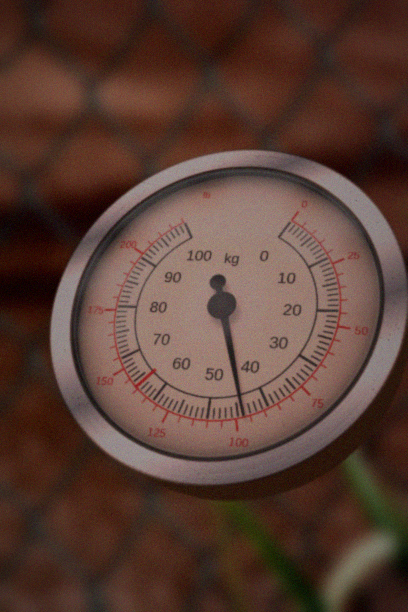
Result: 44 kg
